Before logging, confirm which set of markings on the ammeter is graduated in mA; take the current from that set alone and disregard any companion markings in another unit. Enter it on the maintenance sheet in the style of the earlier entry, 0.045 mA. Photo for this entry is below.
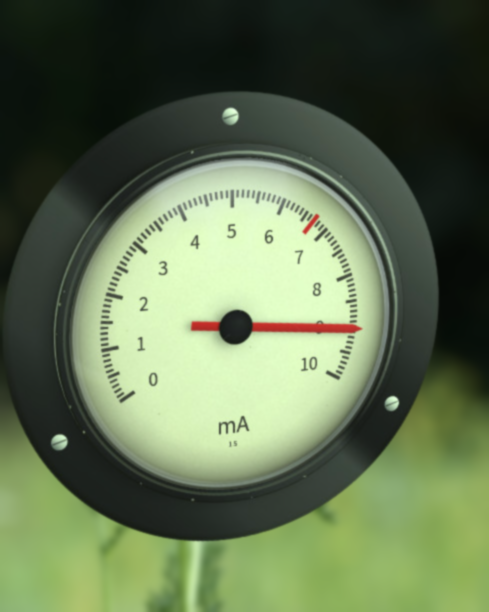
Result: 9 mA
